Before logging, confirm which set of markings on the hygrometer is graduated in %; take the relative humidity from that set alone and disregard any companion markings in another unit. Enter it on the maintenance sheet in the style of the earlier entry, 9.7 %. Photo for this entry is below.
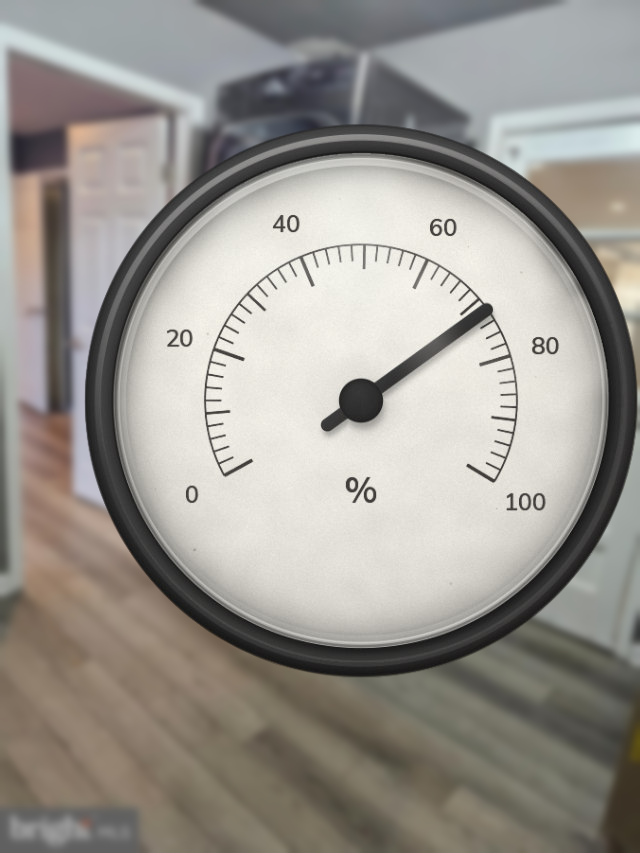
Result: 72 %
